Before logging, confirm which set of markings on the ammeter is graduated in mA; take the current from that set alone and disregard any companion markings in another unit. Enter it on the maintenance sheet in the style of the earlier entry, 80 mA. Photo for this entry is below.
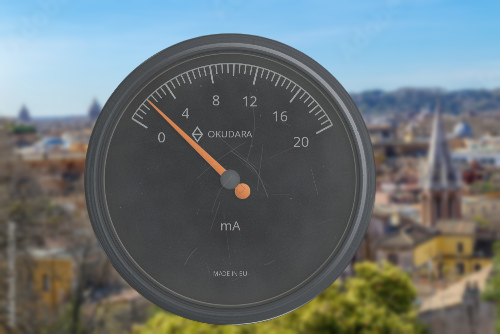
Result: 2 mA
